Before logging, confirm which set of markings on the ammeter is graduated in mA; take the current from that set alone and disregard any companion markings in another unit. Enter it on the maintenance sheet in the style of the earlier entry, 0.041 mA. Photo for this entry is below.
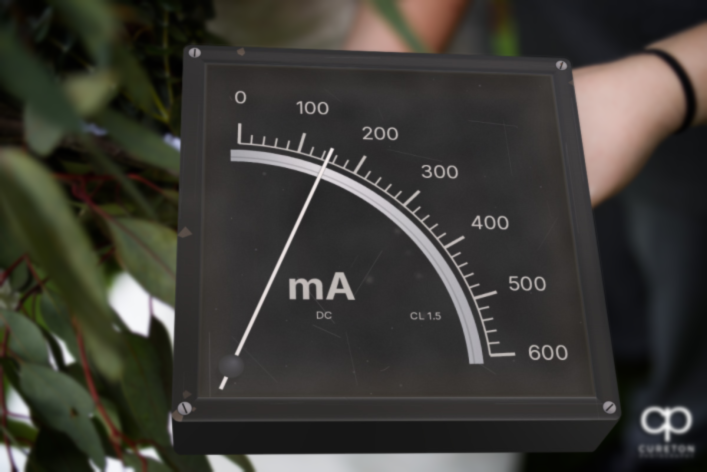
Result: 150 mA
